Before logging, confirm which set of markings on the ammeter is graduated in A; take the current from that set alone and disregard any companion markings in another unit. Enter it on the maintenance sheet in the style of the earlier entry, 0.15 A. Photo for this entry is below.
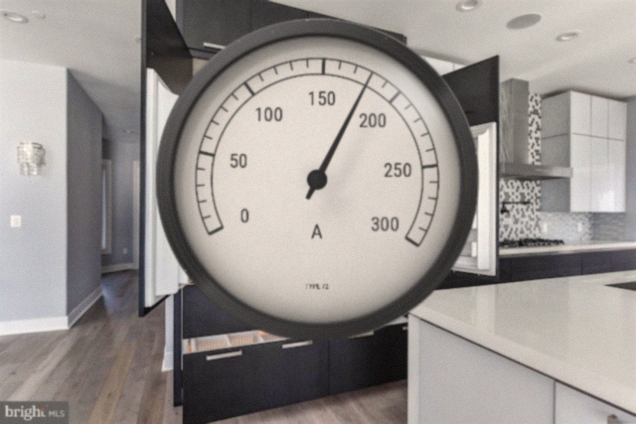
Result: 180 A
